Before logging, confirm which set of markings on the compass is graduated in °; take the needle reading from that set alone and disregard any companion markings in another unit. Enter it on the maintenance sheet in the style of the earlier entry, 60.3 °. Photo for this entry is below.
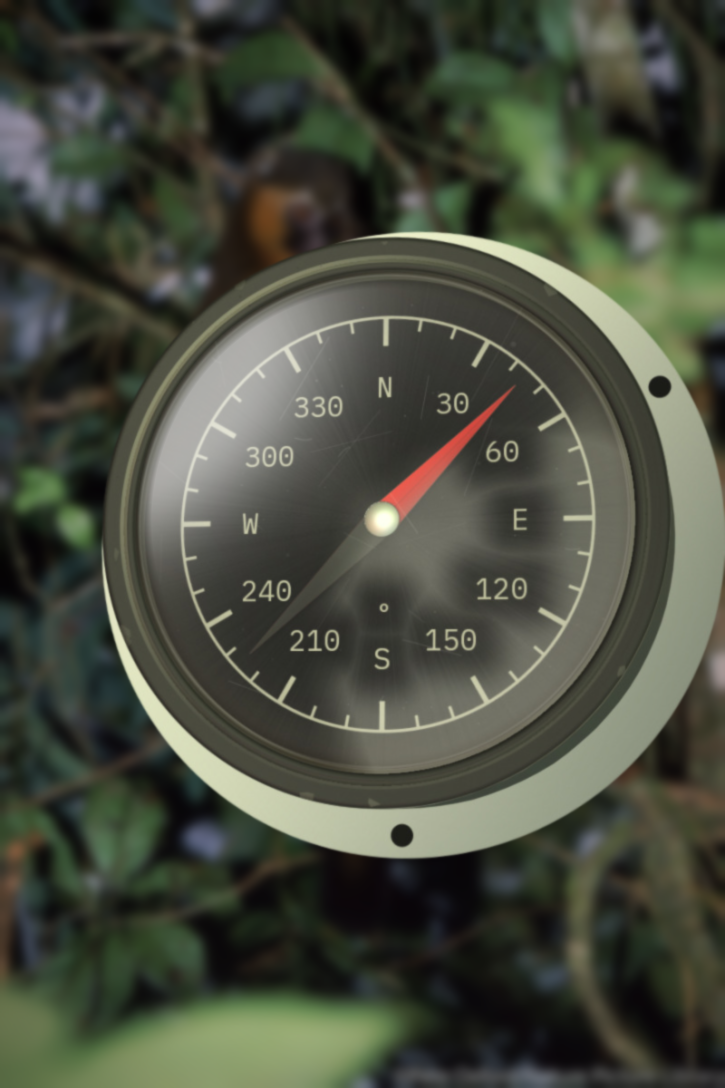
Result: 45 °
